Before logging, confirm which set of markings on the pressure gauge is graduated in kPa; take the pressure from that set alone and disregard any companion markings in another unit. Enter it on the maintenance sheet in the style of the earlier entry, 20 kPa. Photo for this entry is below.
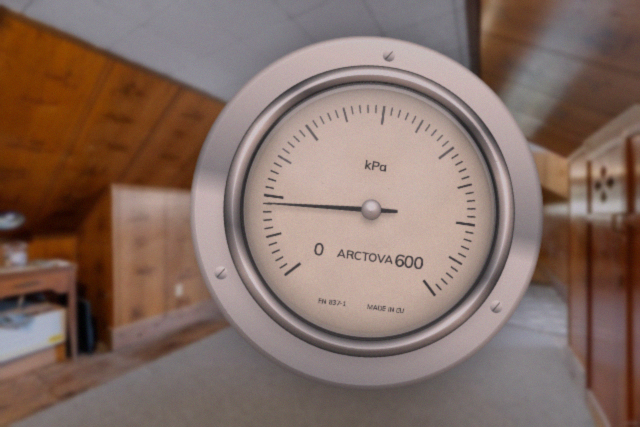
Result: 90 kPa
